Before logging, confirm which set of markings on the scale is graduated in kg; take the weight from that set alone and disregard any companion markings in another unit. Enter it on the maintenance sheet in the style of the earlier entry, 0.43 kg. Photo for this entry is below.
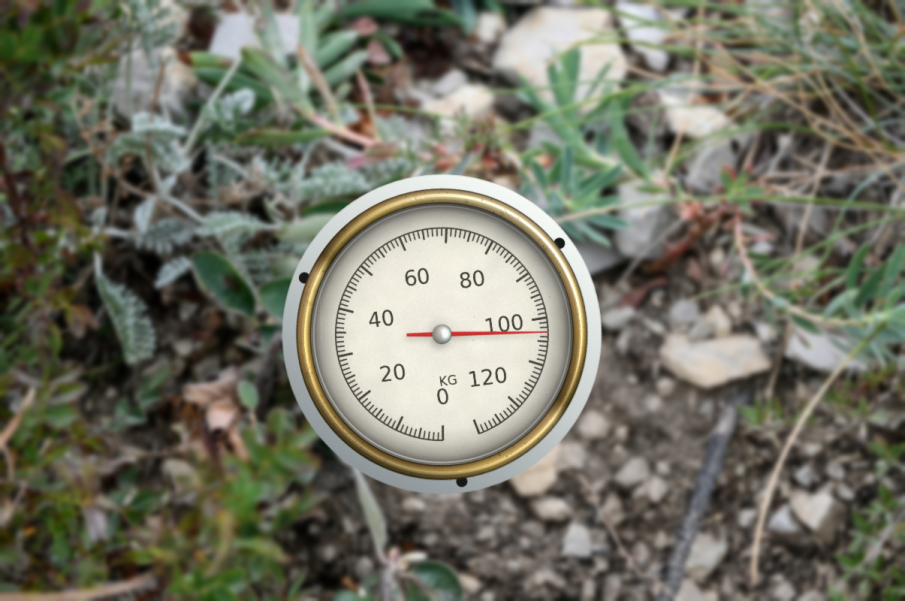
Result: 103 kg
